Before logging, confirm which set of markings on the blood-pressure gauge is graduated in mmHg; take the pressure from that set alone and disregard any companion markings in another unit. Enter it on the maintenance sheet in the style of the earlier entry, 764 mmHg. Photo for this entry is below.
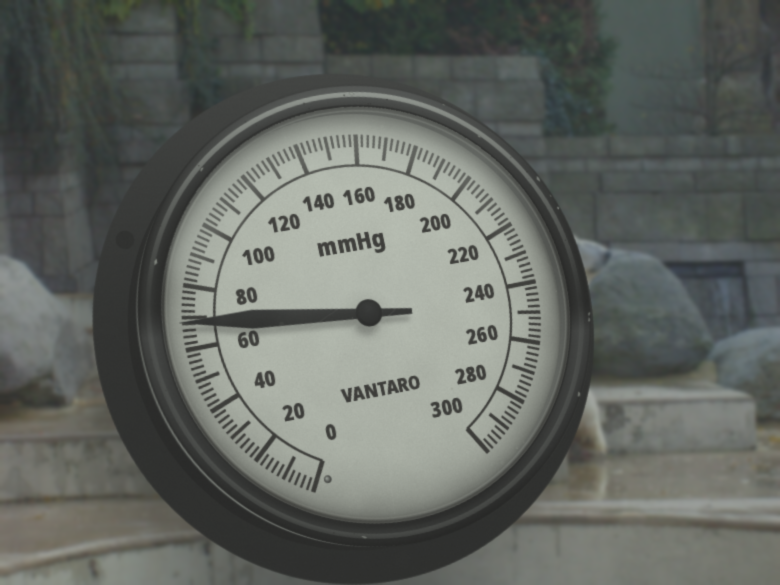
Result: 68 mmHg
